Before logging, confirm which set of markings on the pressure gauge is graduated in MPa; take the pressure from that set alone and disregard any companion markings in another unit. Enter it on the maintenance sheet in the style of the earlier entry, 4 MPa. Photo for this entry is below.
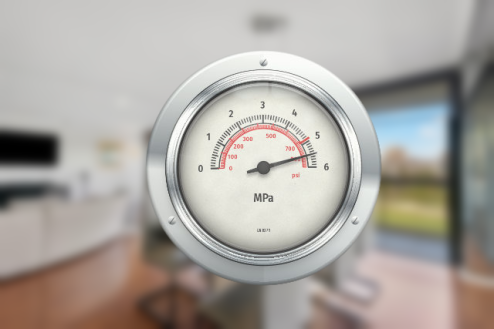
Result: 5.5 MPa
